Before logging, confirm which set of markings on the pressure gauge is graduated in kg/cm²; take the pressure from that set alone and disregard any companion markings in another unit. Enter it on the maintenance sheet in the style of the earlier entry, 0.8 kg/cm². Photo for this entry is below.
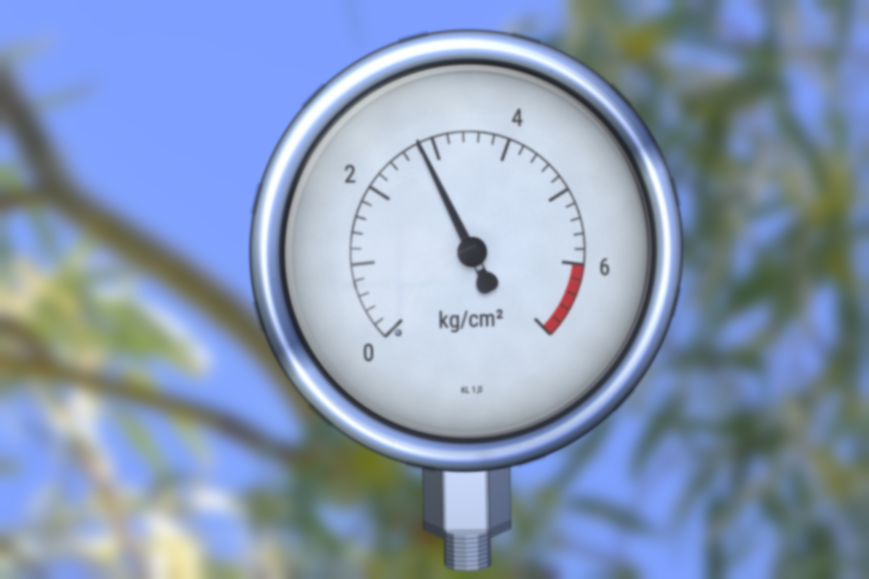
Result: 2.8 kg/cm²
